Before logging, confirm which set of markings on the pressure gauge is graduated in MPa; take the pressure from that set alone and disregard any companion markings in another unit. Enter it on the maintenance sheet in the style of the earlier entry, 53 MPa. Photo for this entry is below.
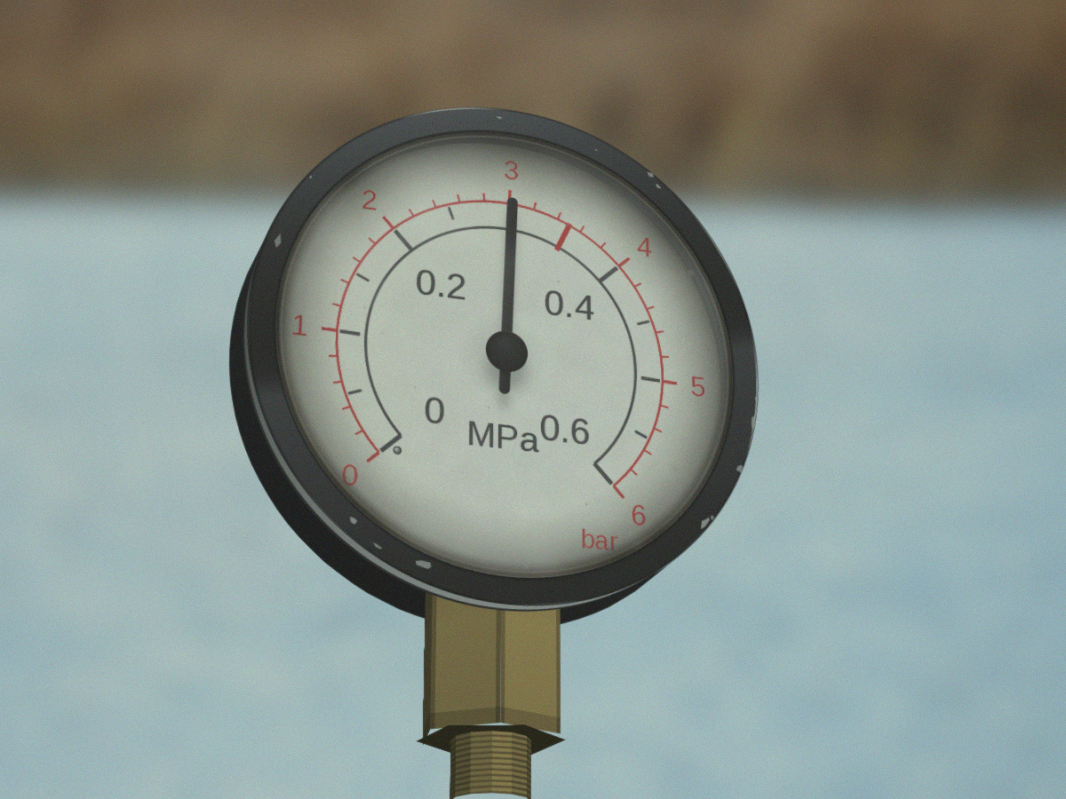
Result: 0.3 MPa
